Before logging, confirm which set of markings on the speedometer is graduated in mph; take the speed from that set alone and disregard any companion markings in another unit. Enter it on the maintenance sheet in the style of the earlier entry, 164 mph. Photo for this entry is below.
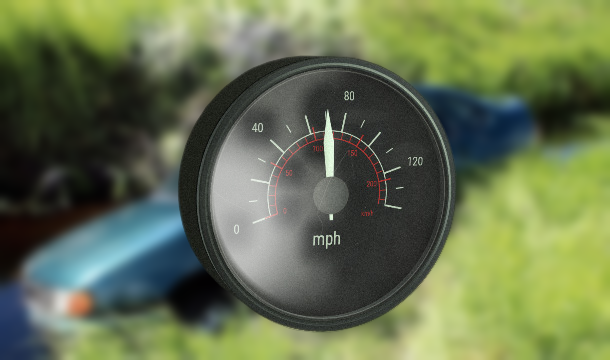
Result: 70 mph
